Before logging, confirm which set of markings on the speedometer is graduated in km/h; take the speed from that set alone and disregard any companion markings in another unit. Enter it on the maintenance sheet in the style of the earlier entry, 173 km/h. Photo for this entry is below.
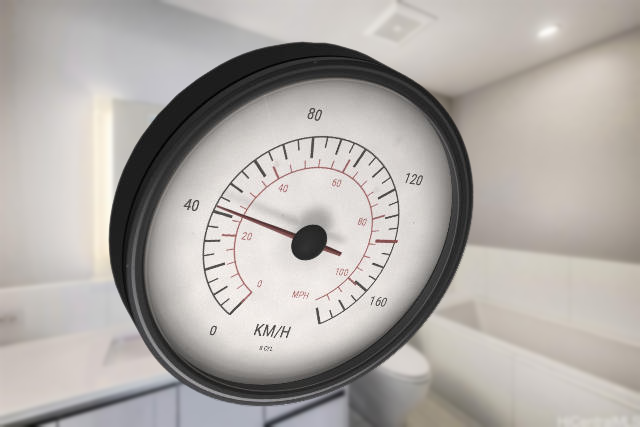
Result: 42.5 km/h
